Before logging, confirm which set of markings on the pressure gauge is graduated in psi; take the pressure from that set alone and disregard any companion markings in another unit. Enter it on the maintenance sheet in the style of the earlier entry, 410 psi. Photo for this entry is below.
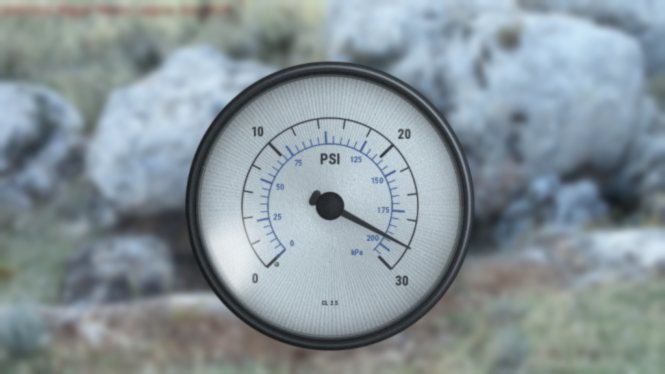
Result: 28 psi
